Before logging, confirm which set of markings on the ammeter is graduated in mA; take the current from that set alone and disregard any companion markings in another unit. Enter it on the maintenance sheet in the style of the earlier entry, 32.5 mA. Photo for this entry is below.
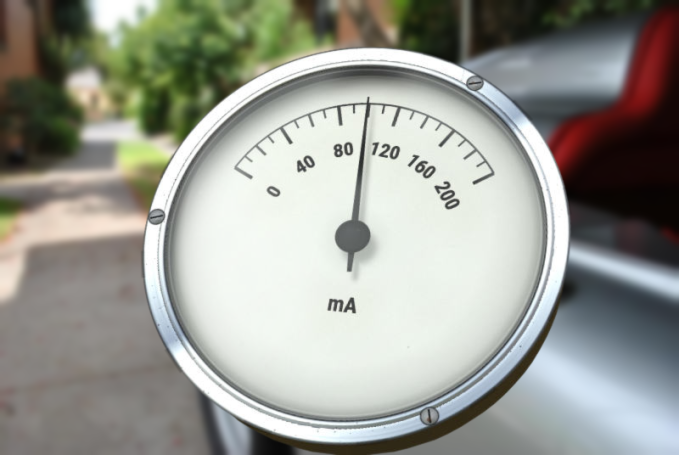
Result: 100 mA
